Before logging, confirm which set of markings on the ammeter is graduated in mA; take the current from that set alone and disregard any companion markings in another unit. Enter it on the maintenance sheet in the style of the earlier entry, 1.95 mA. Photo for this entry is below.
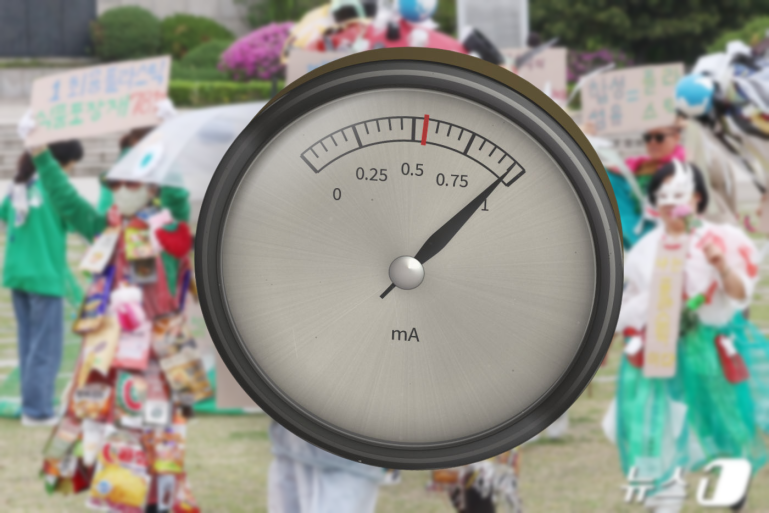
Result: 0.95 mA
